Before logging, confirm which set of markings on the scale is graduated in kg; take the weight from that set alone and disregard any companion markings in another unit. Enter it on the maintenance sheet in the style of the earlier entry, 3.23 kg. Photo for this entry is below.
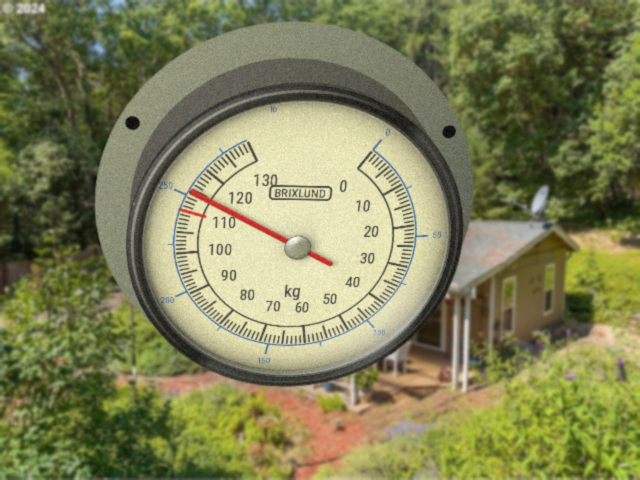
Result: 115 kg
